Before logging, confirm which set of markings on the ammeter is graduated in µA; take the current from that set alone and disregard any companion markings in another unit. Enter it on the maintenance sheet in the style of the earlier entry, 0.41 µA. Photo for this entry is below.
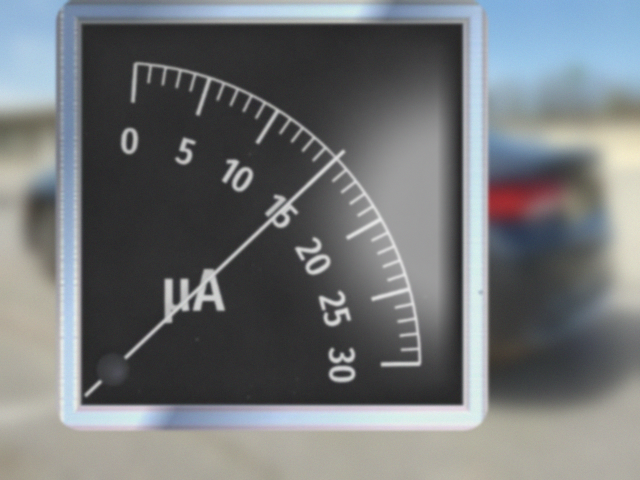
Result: 15 µA
